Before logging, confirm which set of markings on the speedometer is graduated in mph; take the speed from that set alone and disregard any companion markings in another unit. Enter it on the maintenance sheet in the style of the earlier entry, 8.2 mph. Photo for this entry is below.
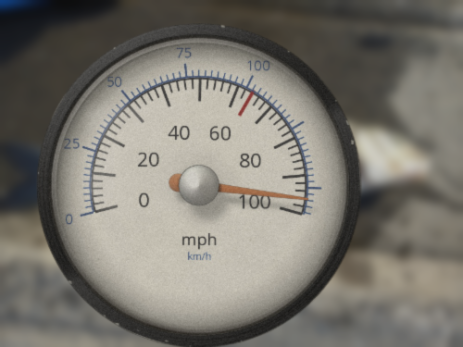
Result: 96 mph
